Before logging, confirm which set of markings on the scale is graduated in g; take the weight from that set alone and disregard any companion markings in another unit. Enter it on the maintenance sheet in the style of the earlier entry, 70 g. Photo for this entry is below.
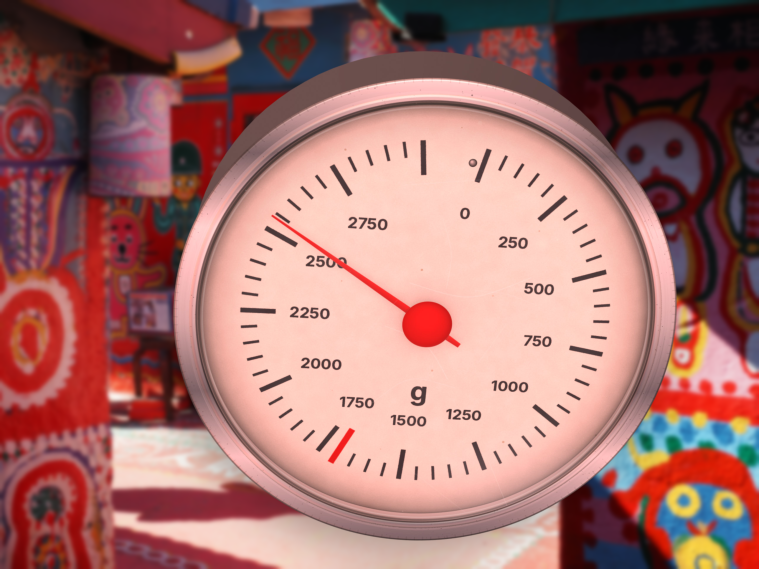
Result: 2550 g
